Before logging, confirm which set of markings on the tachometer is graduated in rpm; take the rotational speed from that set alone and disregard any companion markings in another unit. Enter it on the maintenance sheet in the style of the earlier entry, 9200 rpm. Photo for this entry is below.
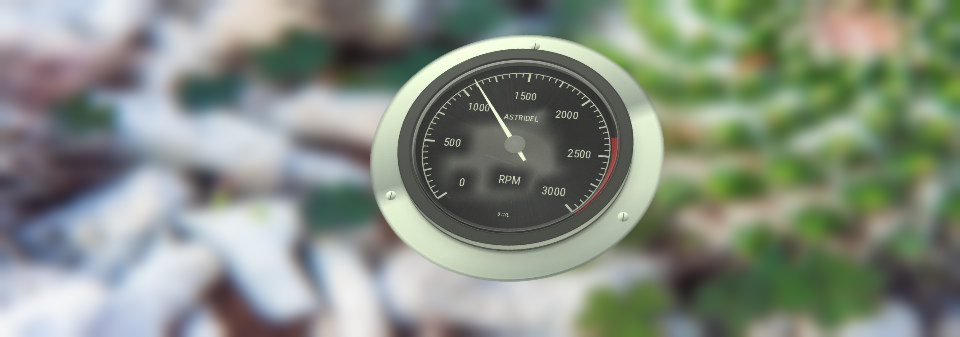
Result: 1100 rpm
